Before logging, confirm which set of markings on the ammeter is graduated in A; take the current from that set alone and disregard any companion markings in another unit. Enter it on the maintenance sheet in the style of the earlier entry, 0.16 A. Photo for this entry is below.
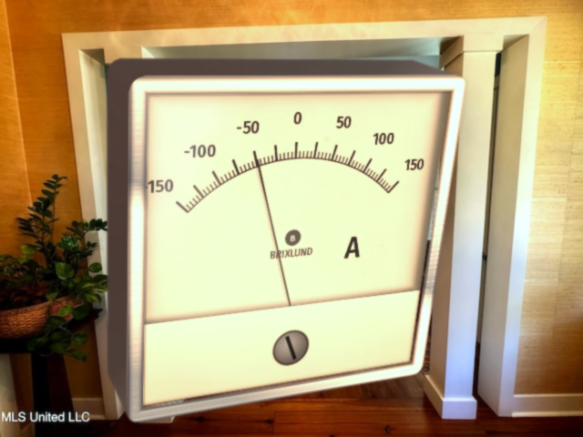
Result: -50 A
